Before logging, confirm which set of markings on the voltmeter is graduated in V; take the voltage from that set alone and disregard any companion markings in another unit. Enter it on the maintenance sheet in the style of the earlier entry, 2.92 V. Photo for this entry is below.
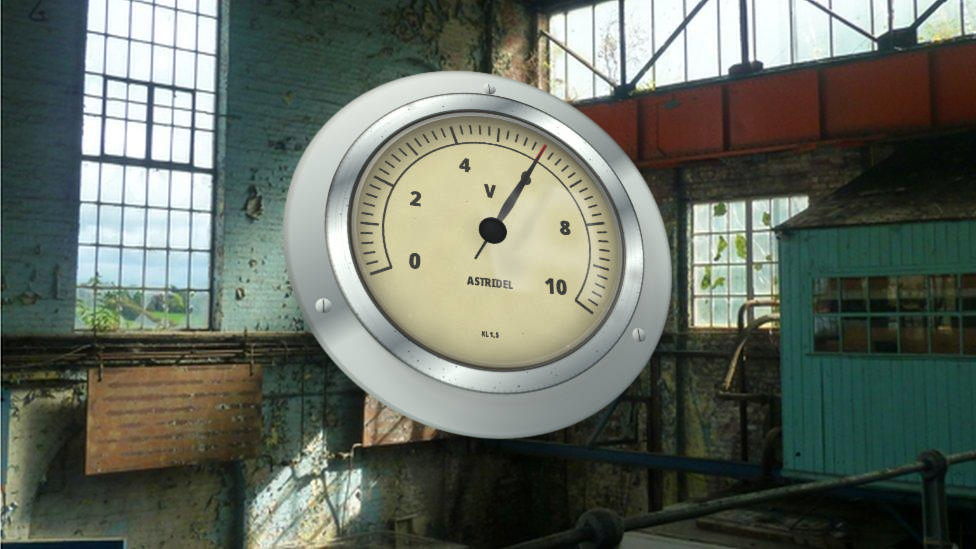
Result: 6 V
